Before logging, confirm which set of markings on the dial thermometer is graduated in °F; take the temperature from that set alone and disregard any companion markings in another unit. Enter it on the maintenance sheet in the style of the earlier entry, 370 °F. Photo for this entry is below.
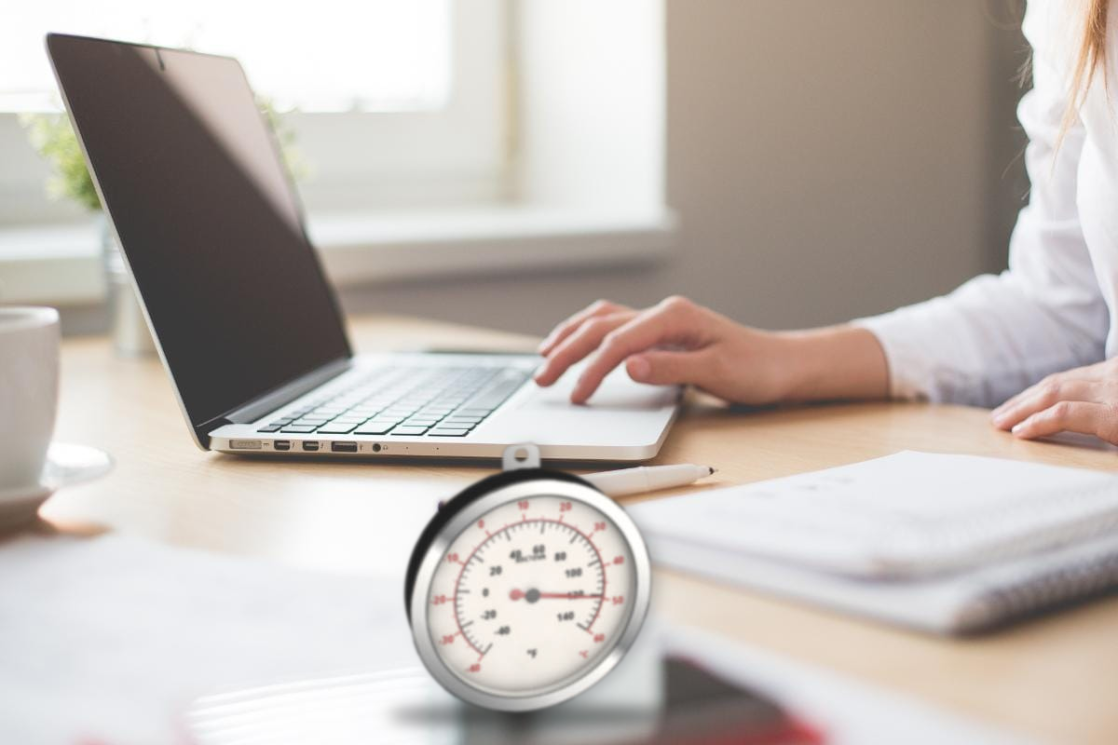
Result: 120 °F
